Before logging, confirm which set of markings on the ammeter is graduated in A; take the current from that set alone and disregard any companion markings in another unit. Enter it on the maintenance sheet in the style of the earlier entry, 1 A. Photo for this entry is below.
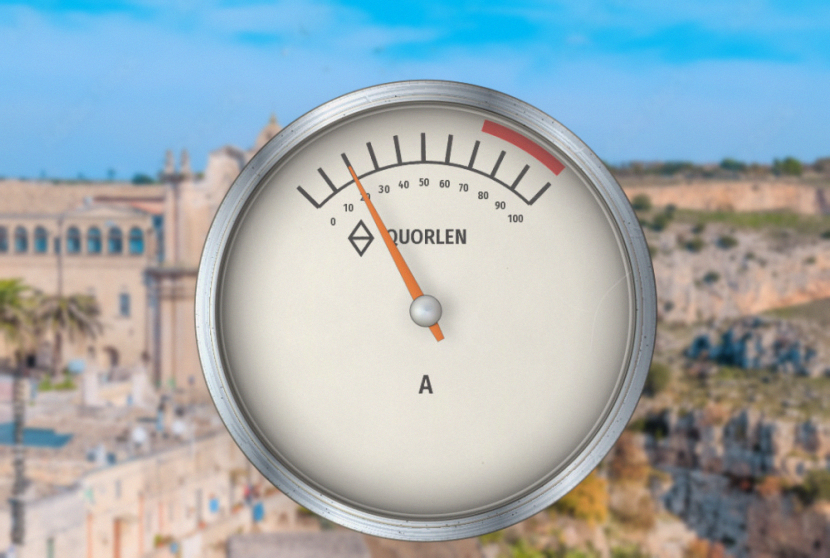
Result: 20 A
